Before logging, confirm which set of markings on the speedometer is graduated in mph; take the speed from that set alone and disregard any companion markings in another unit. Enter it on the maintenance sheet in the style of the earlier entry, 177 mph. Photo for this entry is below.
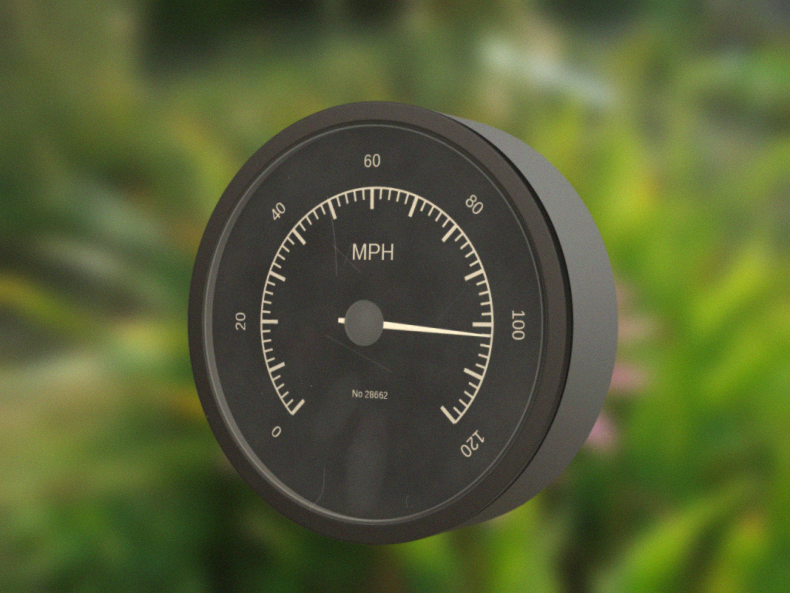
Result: 102 mph
